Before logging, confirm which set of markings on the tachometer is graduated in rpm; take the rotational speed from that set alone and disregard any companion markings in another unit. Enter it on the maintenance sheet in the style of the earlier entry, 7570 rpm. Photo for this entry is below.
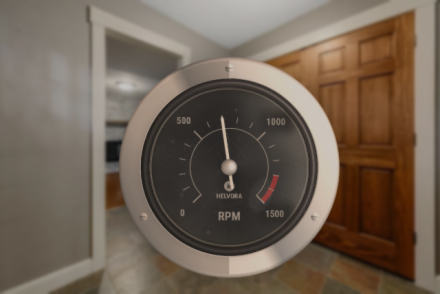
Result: 700 rpm
